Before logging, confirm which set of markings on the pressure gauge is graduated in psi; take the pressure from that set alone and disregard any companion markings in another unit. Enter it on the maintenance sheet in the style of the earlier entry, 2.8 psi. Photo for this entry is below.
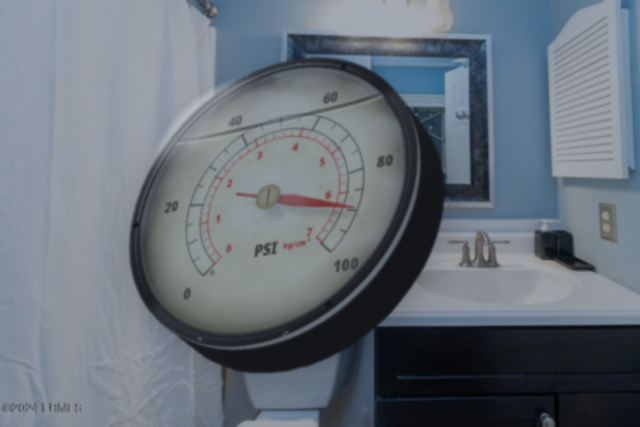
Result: 90 psi
